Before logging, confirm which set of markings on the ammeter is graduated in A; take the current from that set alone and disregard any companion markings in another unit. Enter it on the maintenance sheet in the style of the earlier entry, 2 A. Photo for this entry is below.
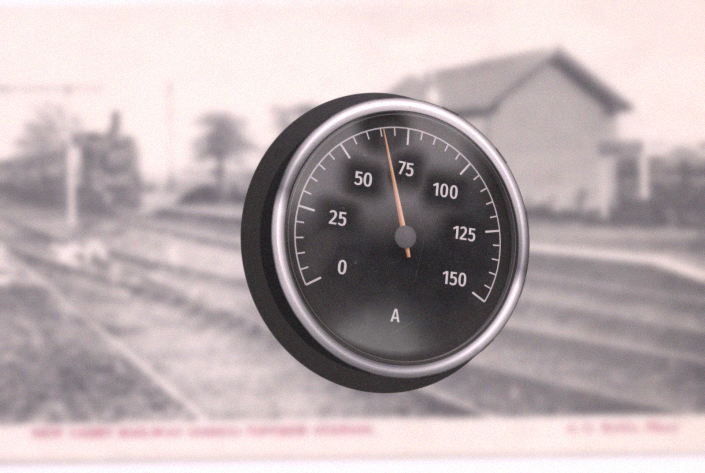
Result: 65 A
